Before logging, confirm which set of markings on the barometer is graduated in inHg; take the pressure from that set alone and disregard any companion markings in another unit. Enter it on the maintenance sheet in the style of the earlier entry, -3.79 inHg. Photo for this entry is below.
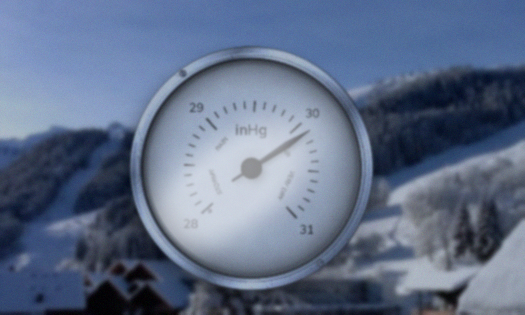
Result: 30.1 inHg
